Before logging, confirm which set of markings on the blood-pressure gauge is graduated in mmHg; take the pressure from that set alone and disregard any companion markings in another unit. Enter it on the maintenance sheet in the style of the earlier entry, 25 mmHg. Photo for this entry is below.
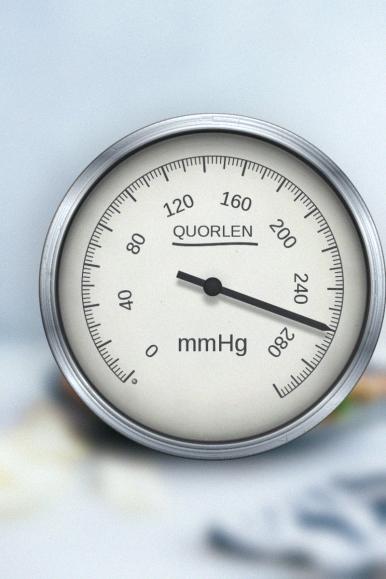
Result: 260 mmHg
